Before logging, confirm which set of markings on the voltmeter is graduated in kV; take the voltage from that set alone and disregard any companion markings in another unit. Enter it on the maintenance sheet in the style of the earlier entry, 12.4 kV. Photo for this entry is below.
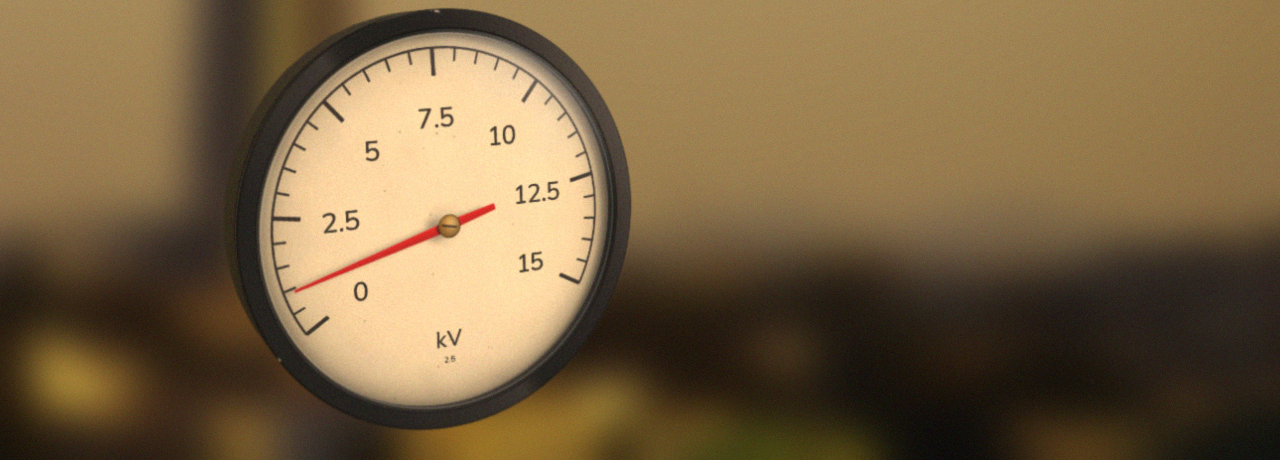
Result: 1 kV
